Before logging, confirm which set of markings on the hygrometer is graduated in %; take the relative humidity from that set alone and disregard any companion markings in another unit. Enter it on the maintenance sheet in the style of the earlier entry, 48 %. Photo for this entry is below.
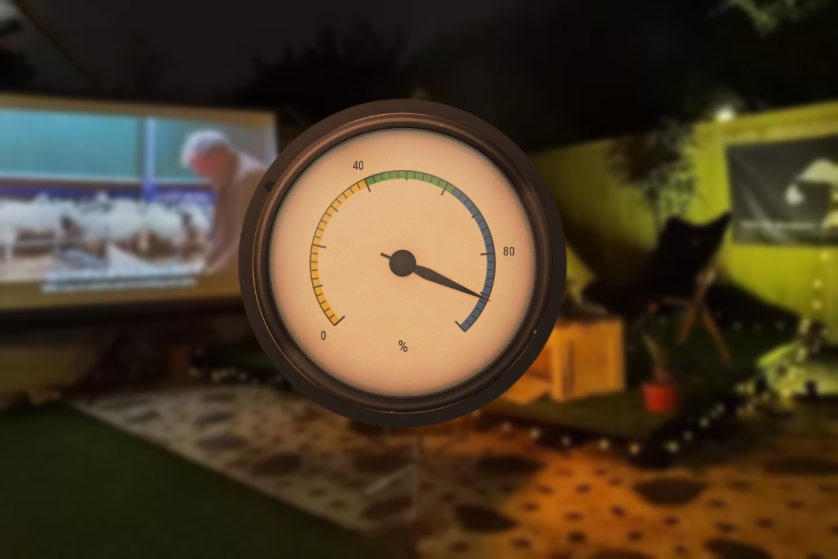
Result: 91 %
